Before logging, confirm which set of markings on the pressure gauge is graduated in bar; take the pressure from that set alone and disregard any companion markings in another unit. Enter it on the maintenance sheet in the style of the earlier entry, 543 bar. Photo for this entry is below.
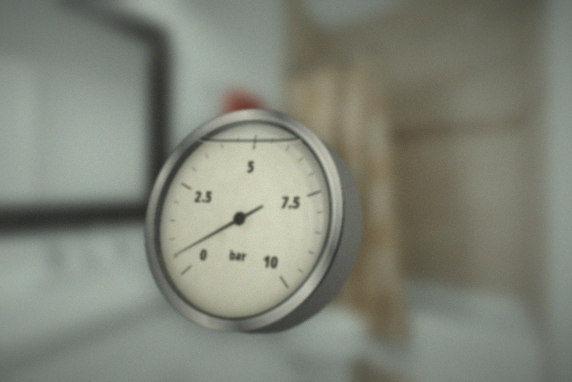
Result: 0.5 bar
